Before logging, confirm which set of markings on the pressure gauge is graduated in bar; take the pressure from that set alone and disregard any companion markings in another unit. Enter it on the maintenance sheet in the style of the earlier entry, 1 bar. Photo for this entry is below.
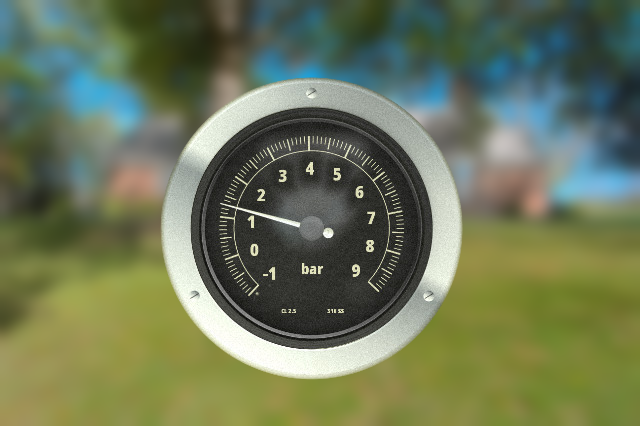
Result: 1.3 bar
